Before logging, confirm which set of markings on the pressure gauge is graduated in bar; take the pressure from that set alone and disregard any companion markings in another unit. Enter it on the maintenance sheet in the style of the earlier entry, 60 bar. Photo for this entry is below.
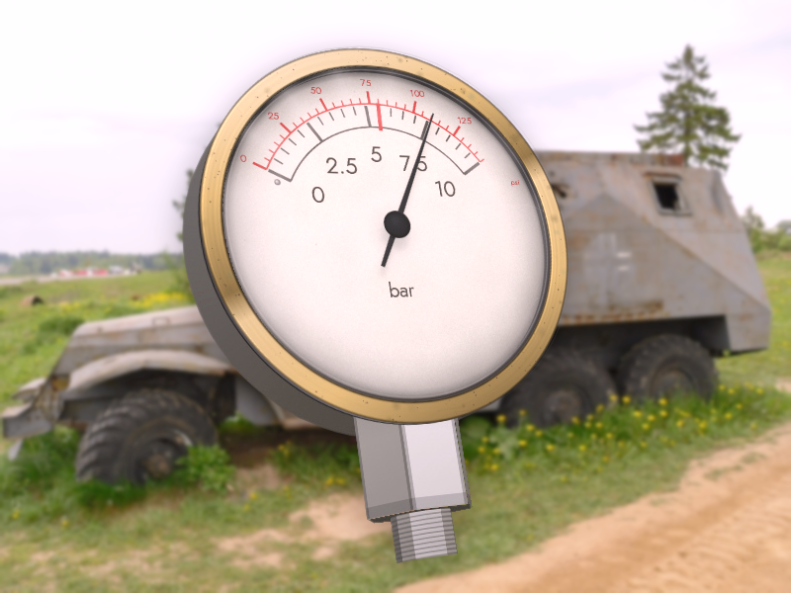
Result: 7.5 bar
